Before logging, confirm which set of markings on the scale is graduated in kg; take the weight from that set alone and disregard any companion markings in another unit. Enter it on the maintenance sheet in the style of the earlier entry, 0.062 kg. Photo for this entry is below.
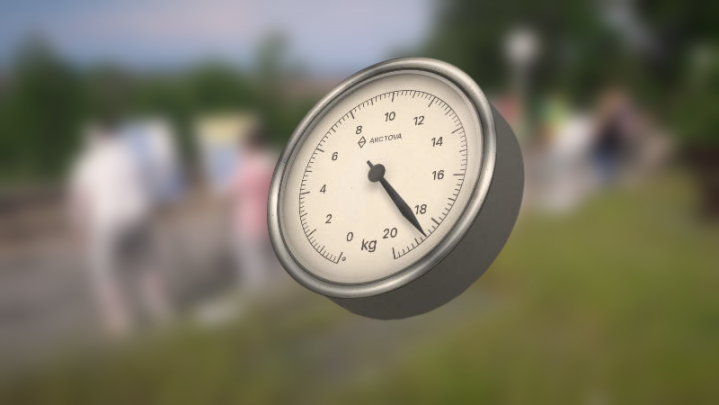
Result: 18.6 kg
